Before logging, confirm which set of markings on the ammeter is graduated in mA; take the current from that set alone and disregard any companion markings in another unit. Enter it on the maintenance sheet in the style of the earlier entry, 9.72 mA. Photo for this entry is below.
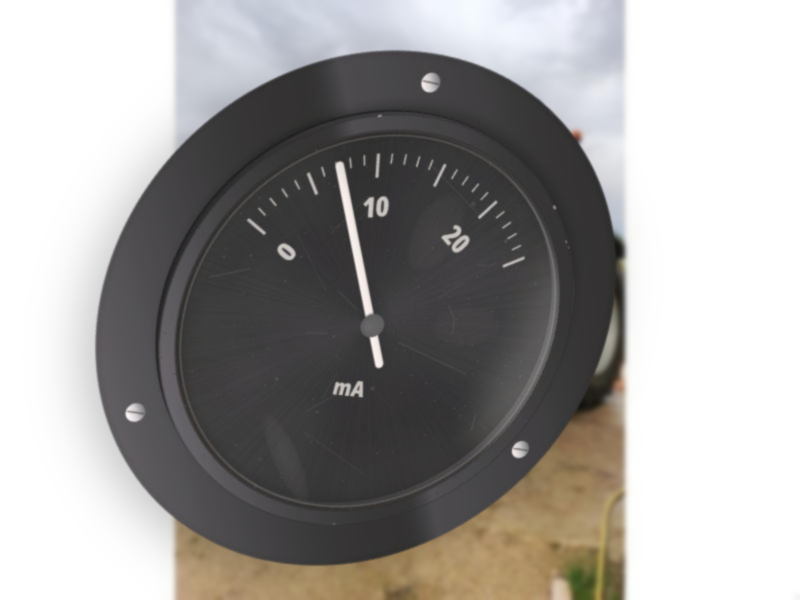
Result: 7 mA
